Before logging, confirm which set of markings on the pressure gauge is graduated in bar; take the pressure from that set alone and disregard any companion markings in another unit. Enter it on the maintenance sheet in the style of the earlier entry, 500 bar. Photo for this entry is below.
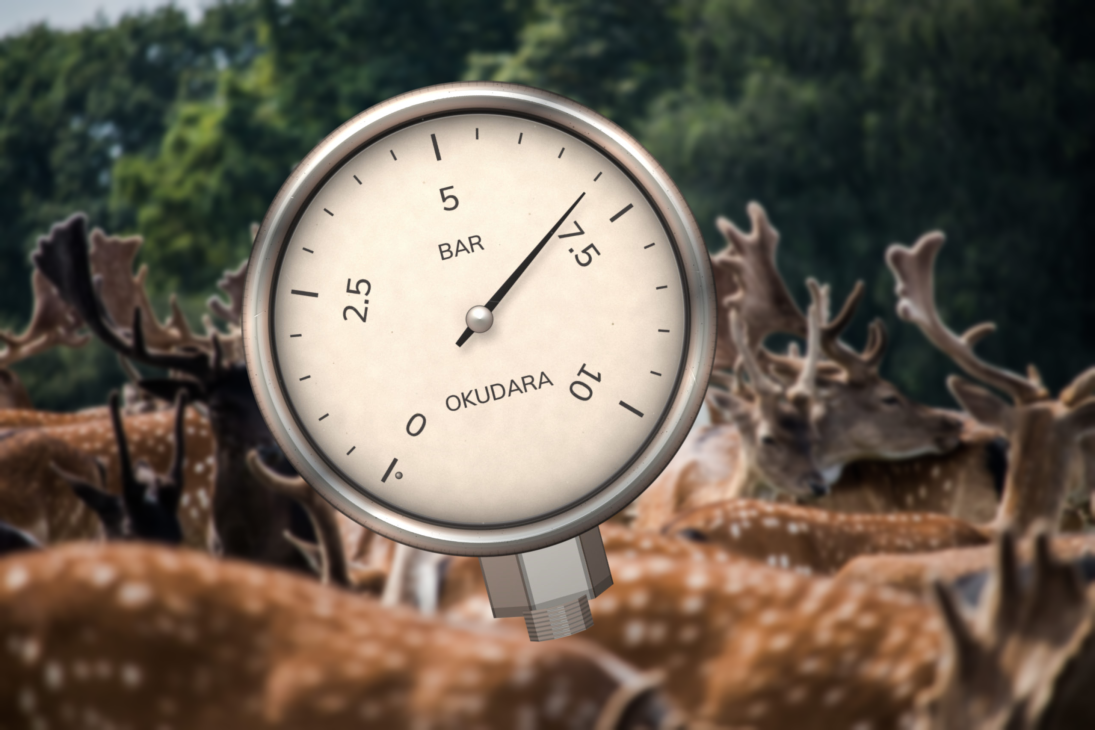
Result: 7 bar
